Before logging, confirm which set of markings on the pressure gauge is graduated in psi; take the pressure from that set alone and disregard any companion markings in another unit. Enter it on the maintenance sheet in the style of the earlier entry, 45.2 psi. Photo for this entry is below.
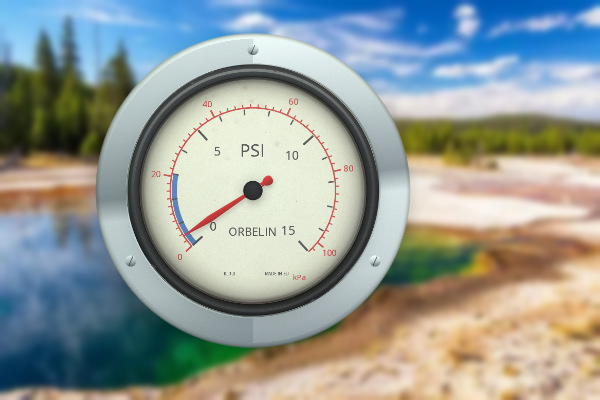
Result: 0.5 psi
